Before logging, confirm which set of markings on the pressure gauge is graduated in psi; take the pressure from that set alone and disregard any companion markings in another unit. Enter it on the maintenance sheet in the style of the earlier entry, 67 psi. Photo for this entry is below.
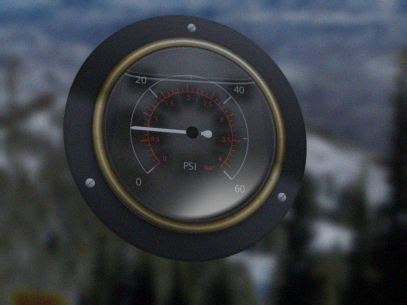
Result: 10 psi
